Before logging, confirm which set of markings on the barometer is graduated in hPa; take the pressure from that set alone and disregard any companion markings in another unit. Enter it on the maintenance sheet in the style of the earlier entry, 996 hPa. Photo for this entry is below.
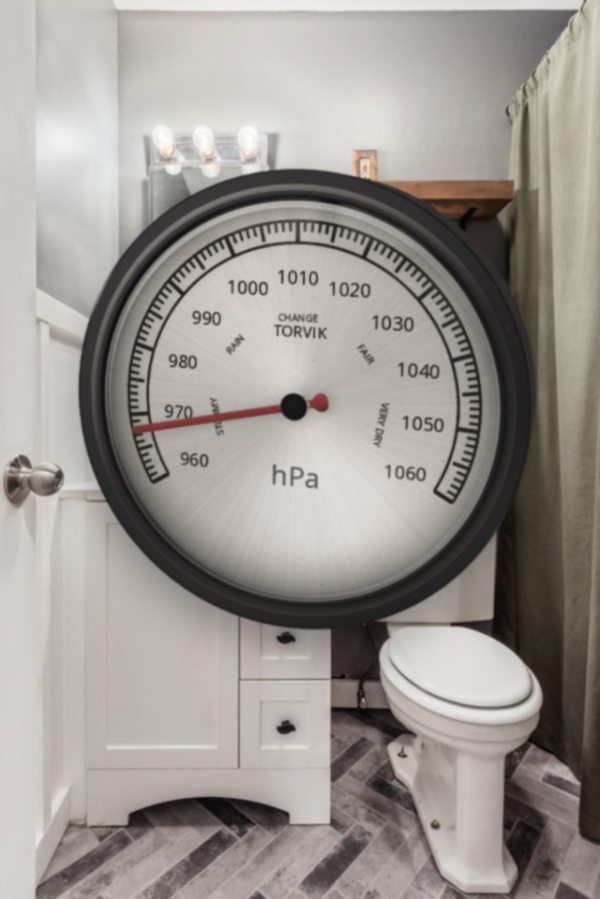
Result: 968 hPa
